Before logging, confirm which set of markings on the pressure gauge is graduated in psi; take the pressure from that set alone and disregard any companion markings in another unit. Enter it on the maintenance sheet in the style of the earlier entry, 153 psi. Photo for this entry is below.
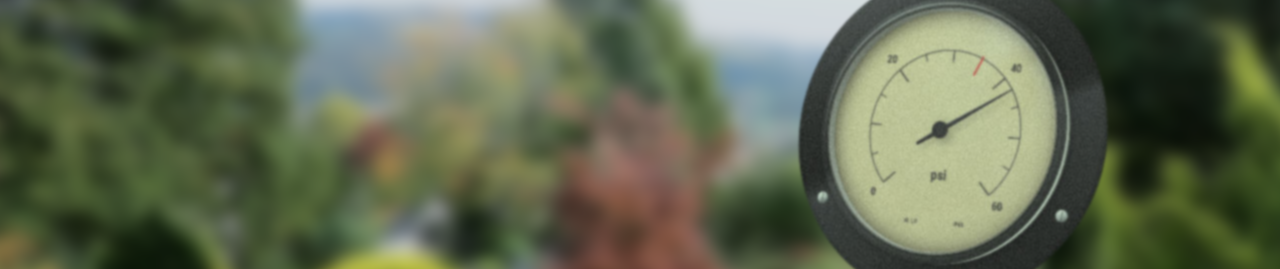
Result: 42.5 psi
